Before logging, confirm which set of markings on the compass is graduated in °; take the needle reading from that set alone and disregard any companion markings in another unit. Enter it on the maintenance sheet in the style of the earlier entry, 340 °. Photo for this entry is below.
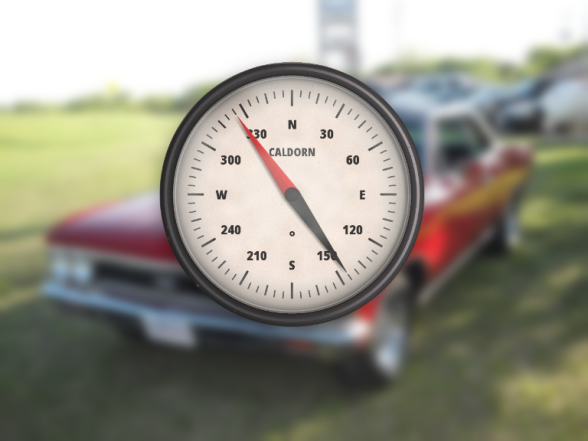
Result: 325 °
